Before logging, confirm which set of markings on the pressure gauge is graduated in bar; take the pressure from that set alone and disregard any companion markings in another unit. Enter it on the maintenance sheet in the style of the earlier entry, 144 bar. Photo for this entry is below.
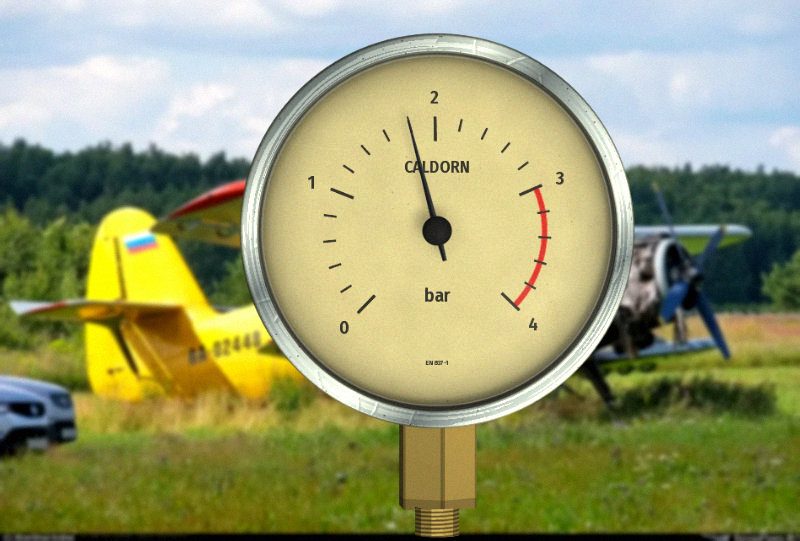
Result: 1.8 bar
